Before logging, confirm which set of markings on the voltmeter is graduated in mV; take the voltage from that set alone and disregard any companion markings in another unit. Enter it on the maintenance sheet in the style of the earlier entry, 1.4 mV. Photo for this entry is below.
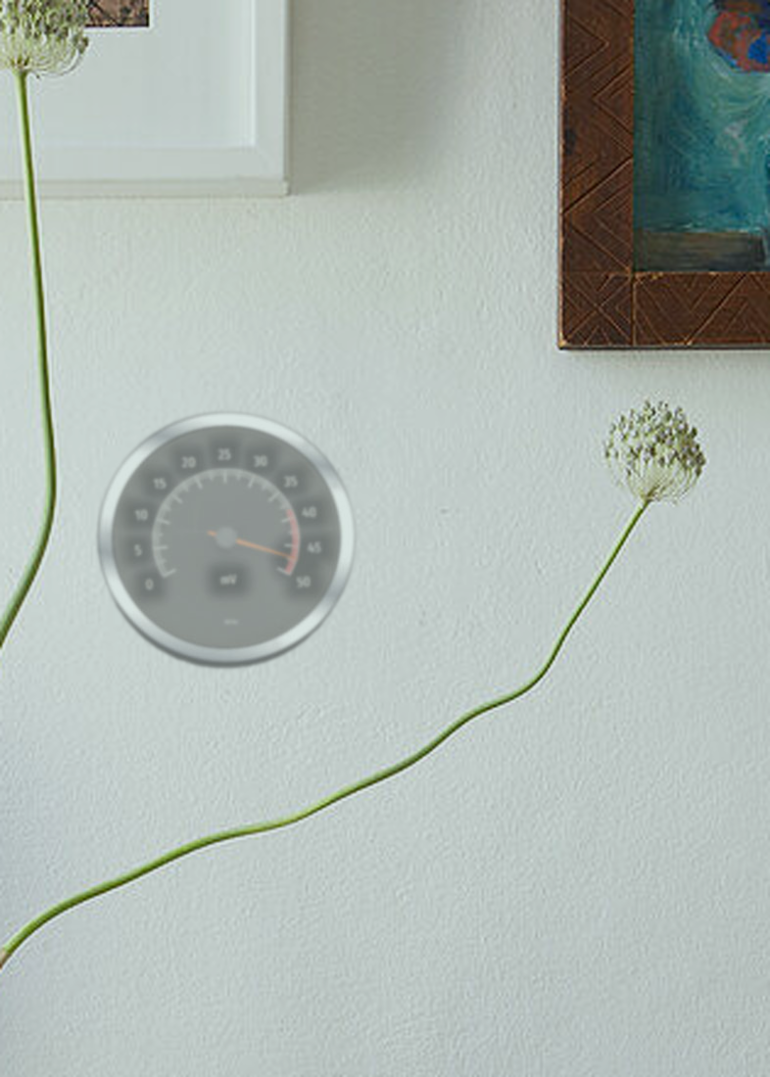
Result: 47.5 mV
